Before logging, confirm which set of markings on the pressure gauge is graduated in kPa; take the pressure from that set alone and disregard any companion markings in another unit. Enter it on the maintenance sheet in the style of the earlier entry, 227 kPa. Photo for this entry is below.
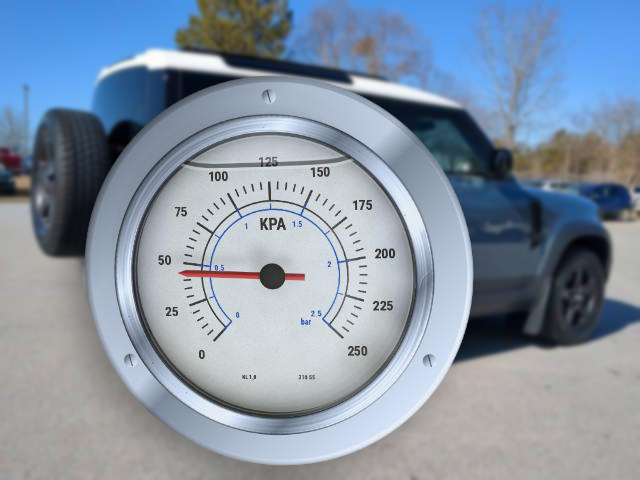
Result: 45 kPa
